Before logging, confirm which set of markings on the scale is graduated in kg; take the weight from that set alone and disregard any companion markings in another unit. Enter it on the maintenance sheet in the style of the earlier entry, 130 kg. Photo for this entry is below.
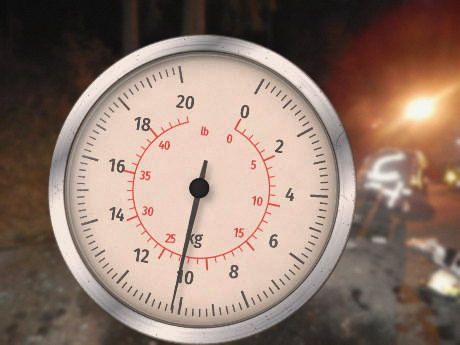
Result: 10.2 kg
